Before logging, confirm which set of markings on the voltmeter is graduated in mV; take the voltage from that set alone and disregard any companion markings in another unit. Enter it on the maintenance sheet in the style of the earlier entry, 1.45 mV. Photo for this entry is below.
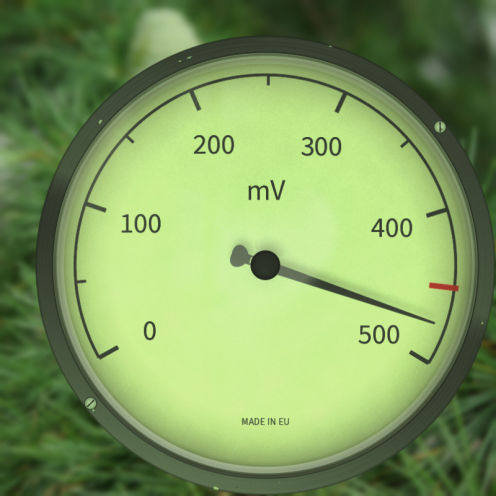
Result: 475 mV
